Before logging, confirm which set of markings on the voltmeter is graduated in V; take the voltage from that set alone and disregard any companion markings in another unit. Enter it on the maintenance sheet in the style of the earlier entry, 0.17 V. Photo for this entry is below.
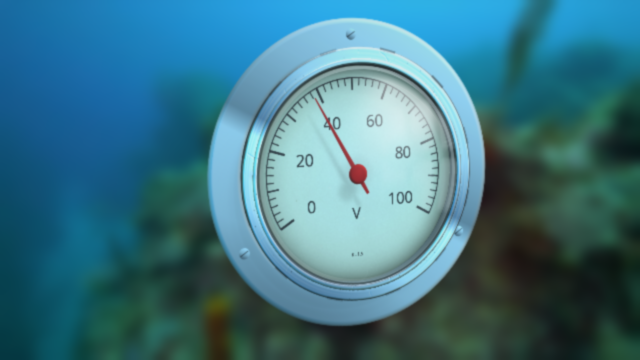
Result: 38 V
